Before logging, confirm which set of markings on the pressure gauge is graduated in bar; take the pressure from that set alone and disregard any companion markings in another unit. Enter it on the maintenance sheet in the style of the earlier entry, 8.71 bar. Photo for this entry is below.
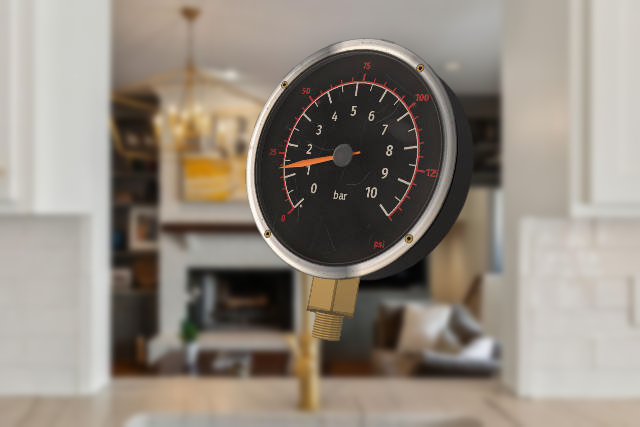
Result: 1.25 bar
